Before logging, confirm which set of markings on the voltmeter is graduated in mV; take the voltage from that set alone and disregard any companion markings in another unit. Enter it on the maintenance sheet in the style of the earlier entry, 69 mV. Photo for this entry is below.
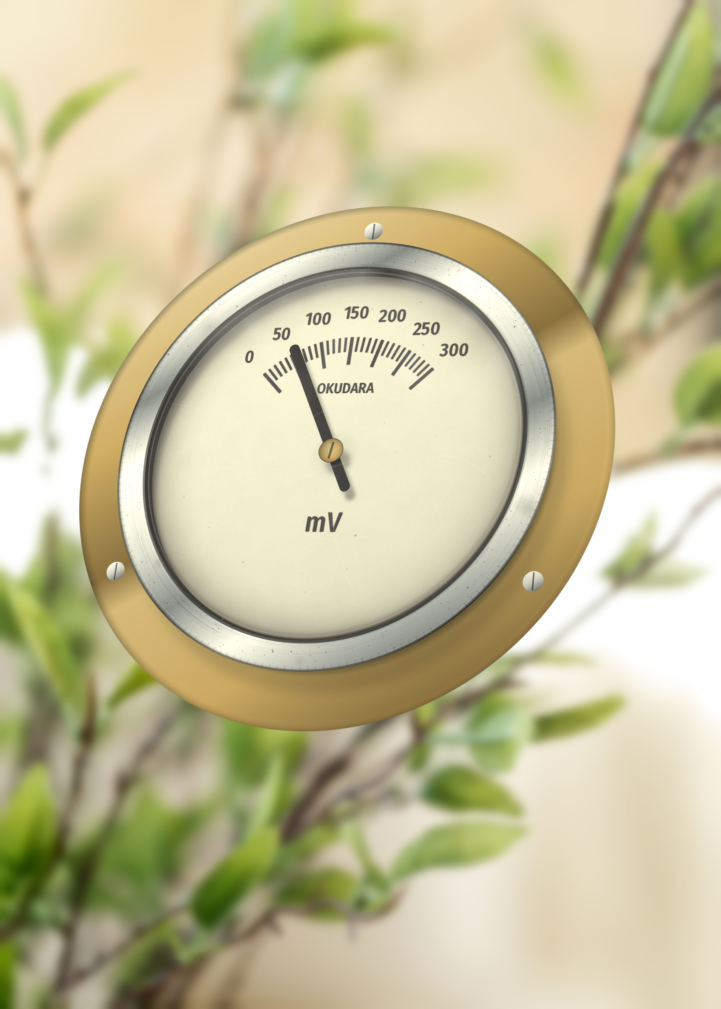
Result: 60 mV
